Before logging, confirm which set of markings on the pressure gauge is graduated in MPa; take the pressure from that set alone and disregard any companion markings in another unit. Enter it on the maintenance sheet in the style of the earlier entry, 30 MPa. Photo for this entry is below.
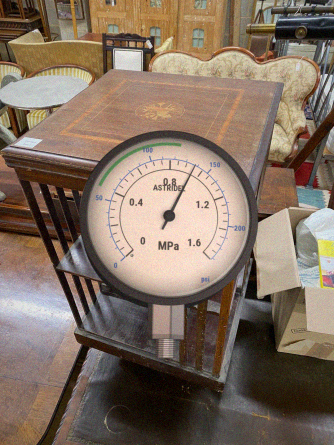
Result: 0.95 MPa
